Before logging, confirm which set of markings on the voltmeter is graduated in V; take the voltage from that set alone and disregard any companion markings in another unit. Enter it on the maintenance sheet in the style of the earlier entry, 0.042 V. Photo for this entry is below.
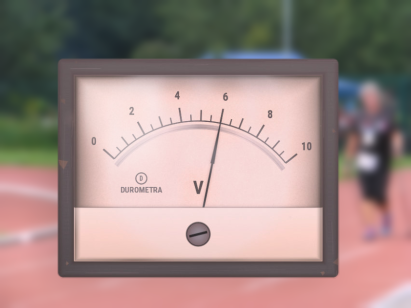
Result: 6 V
